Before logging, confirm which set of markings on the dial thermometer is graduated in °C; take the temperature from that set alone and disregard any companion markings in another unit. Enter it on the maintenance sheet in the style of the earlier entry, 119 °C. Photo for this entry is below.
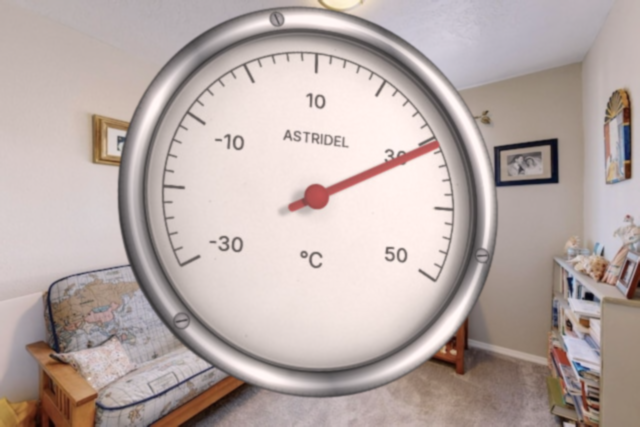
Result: 31 °C
